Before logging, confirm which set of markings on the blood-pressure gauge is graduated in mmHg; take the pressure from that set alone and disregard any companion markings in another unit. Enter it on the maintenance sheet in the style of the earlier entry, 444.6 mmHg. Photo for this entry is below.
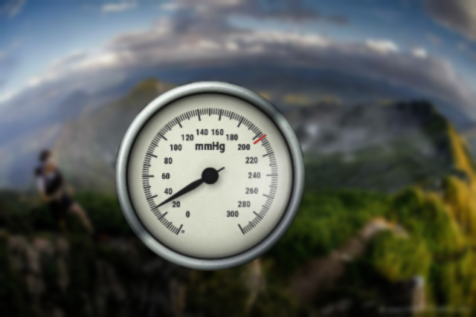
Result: 30 mmHg
